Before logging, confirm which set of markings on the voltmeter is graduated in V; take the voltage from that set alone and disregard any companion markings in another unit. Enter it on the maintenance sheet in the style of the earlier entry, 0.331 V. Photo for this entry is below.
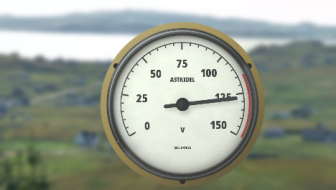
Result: 127.5 V
